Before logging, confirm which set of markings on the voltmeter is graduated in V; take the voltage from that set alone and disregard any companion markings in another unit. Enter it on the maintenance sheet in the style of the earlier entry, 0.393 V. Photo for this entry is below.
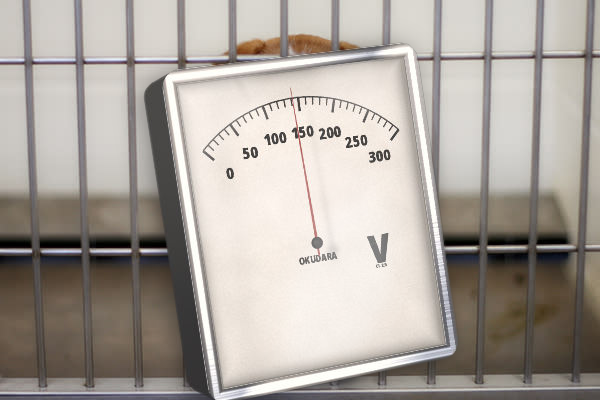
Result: 140 V
